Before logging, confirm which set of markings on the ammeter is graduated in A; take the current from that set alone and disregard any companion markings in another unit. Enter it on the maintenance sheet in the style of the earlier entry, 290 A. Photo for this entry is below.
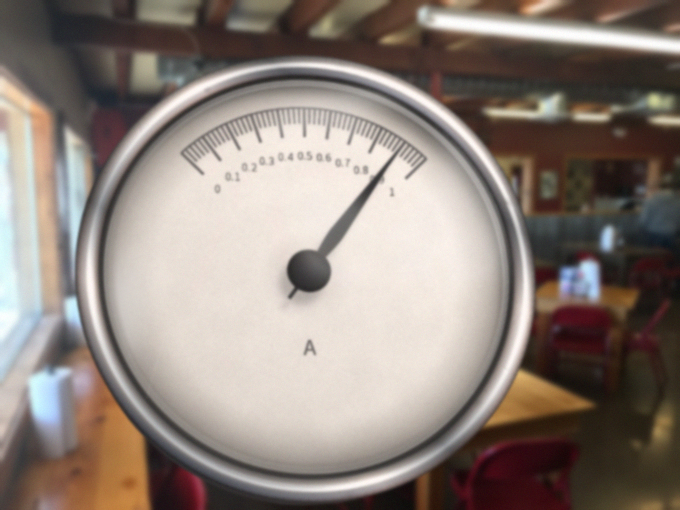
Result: 0.9 A
